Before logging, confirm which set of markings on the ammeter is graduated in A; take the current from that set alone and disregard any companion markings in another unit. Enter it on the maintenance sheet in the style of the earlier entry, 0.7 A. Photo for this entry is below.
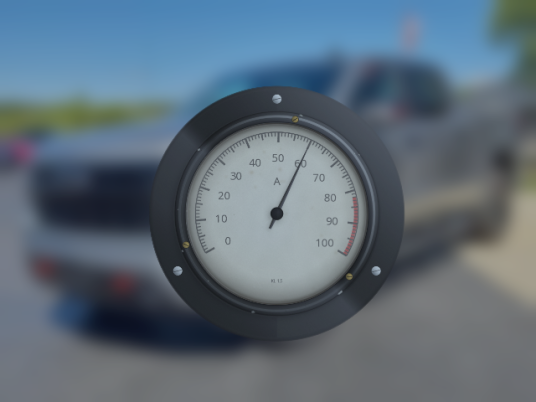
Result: 60 A
